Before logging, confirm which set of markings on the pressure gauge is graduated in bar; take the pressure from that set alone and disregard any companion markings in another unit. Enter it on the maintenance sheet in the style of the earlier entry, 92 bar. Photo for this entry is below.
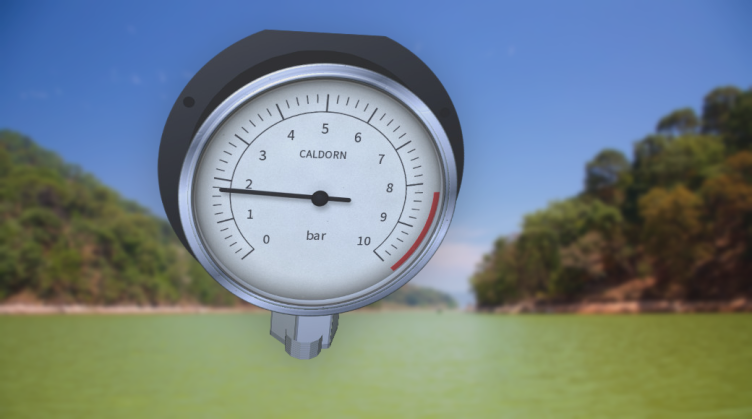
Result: 1.8 bar
